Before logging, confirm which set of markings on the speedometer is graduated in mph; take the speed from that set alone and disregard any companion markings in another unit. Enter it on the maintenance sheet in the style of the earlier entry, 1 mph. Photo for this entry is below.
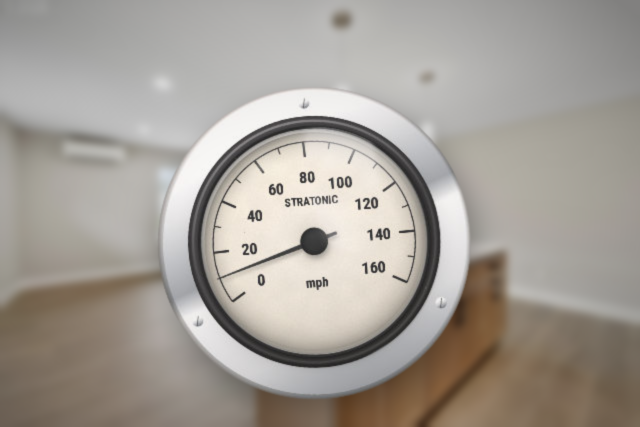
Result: 10 mph
